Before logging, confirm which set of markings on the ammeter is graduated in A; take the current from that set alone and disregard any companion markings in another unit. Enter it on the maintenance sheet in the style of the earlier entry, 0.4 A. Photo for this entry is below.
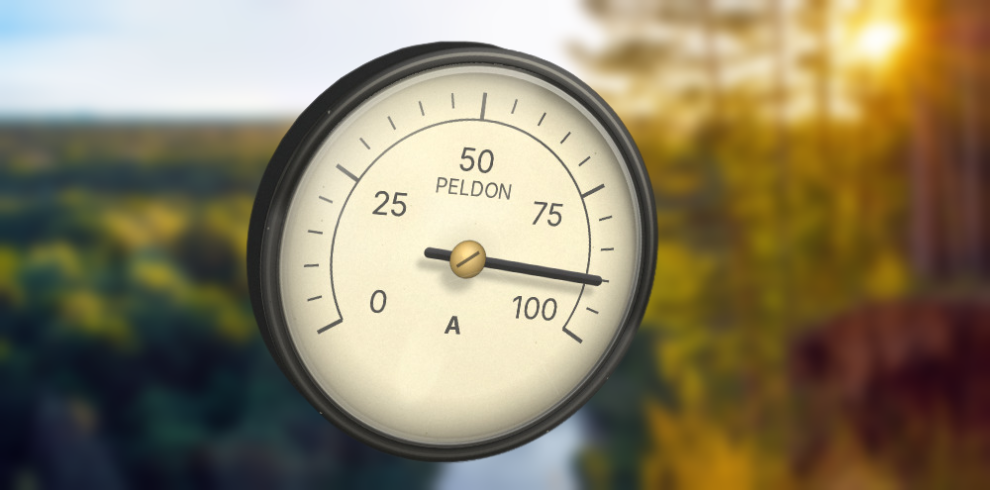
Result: 90 A
